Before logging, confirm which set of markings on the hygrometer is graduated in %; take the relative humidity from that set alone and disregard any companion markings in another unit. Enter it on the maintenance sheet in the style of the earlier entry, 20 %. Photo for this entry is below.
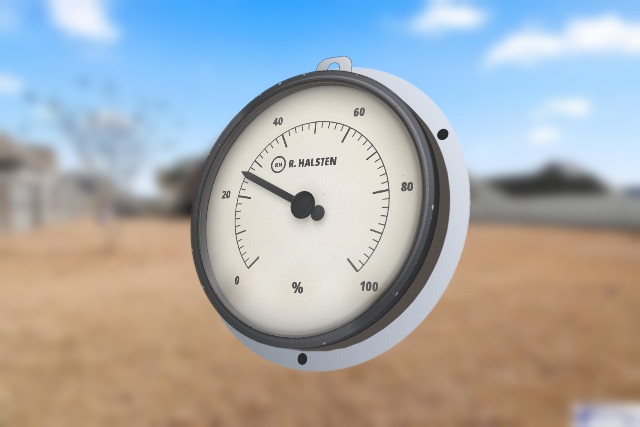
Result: 26 %
